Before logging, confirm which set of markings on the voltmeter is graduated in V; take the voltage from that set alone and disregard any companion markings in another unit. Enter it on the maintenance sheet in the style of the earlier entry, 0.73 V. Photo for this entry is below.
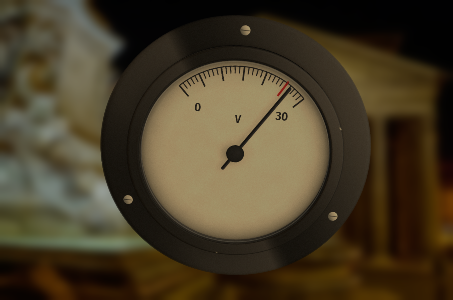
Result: 26 V
